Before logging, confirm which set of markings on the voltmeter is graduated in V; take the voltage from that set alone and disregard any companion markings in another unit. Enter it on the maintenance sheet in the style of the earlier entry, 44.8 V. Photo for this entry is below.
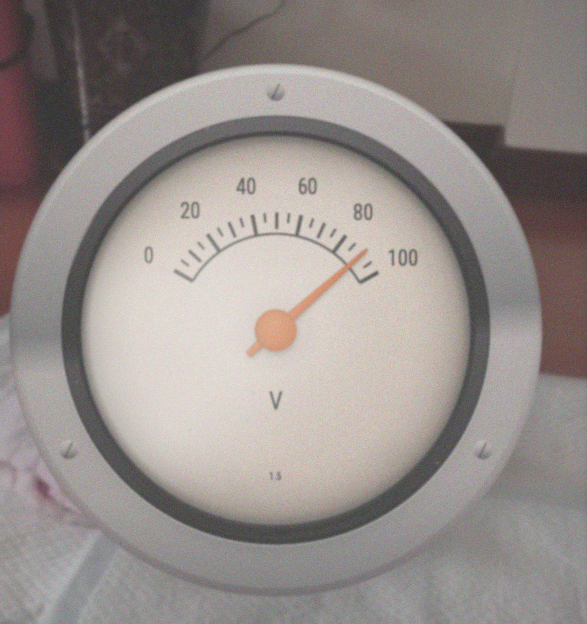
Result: 90 V
